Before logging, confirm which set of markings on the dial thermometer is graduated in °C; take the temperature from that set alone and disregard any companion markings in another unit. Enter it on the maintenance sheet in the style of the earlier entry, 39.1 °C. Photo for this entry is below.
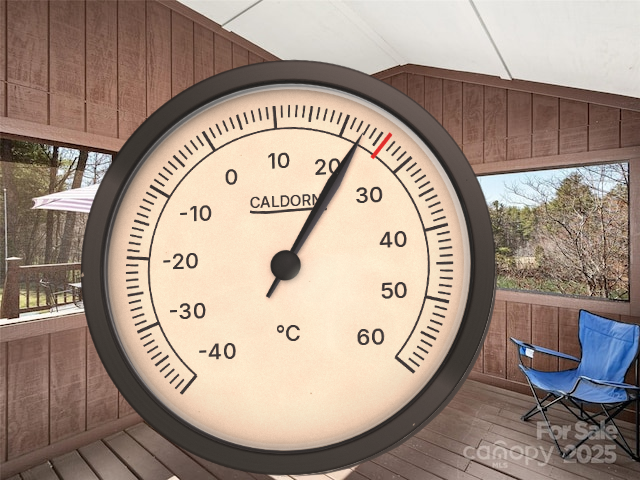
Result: 23 °C
